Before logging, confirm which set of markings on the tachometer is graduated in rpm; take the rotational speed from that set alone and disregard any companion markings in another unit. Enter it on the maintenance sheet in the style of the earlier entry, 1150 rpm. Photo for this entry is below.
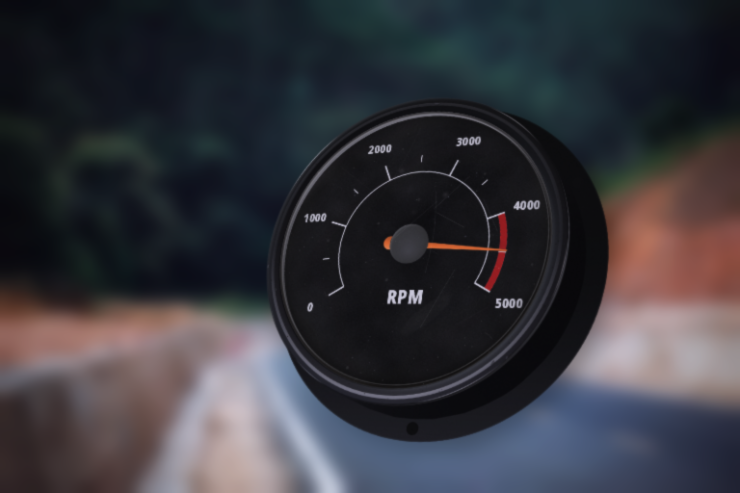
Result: 4500 rpm
